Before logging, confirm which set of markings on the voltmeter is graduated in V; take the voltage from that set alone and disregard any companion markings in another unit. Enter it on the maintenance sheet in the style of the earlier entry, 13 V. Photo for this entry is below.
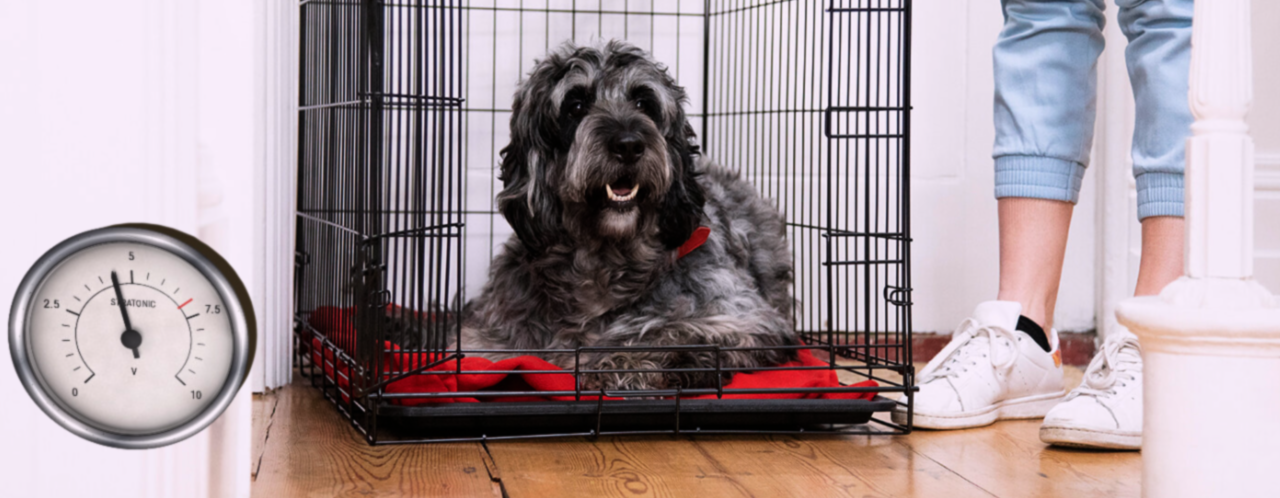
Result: 4.5 V
